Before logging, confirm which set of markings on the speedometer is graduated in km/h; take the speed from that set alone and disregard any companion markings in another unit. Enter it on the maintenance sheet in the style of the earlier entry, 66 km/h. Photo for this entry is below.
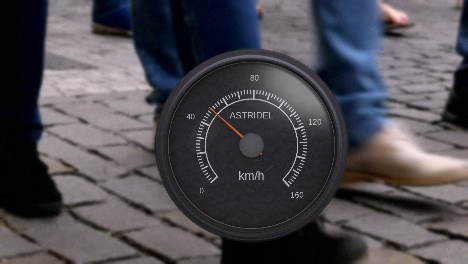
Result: 50 km/h
